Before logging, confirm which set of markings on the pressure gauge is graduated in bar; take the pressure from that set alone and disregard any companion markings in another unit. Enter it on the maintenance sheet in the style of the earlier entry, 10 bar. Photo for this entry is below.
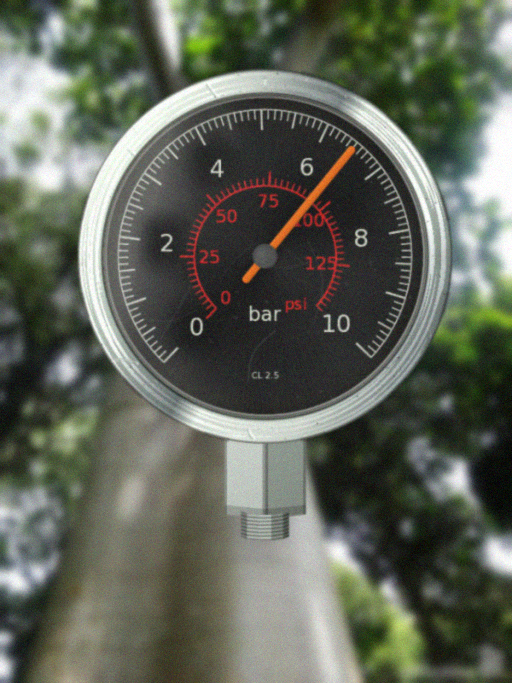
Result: 6.5 bar
